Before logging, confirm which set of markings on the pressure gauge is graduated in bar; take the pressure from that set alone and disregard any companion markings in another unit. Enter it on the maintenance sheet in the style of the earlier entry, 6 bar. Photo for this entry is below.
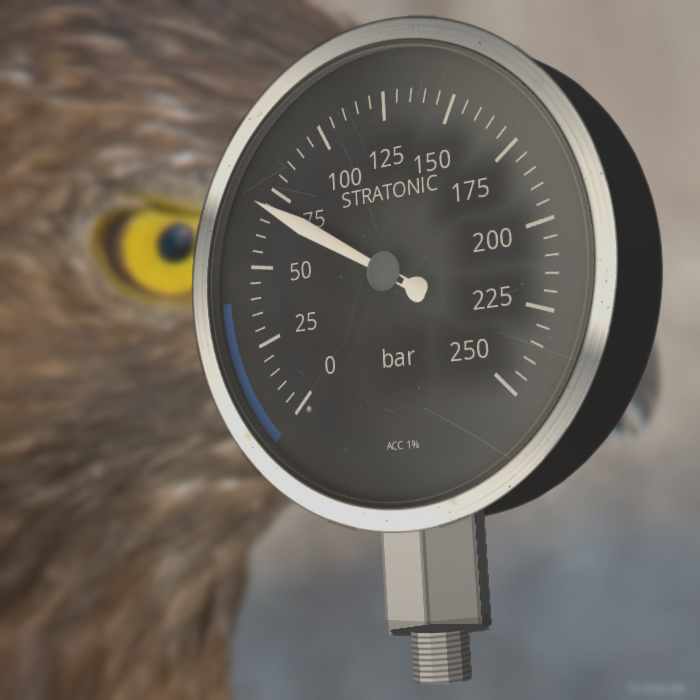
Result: 70 bar
